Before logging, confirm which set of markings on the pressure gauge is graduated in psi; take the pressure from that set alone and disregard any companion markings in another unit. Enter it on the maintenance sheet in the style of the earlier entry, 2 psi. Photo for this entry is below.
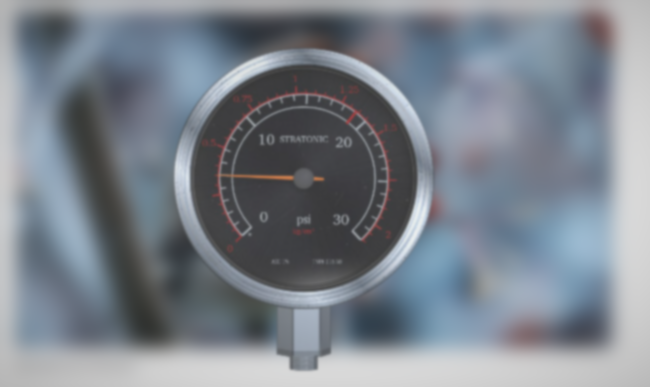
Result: 5 psi
